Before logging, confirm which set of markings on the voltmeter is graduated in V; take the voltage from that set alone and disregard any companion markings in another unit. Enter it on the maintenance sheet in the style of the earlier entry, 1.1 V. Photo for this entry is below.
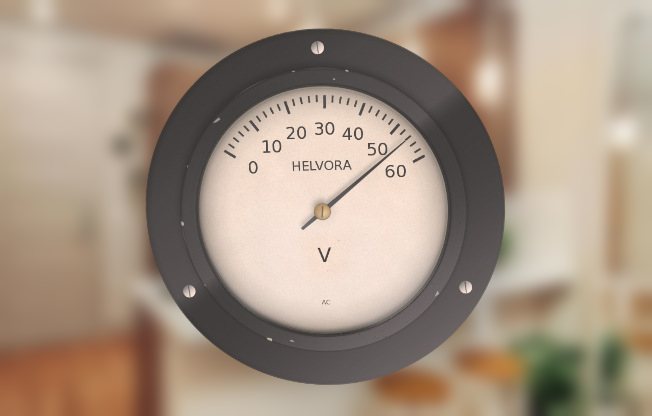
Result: 54 V
